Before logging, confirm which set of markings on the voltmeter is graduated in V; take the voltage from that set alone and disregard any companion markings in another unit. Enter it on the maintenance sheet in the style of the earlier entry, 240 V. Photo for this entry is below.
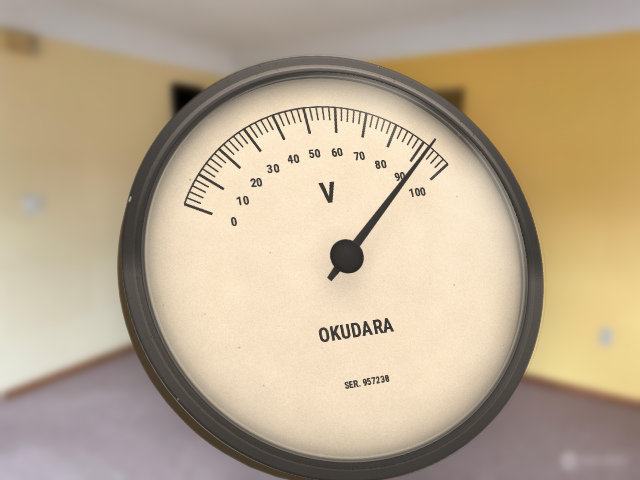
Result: 92 V
